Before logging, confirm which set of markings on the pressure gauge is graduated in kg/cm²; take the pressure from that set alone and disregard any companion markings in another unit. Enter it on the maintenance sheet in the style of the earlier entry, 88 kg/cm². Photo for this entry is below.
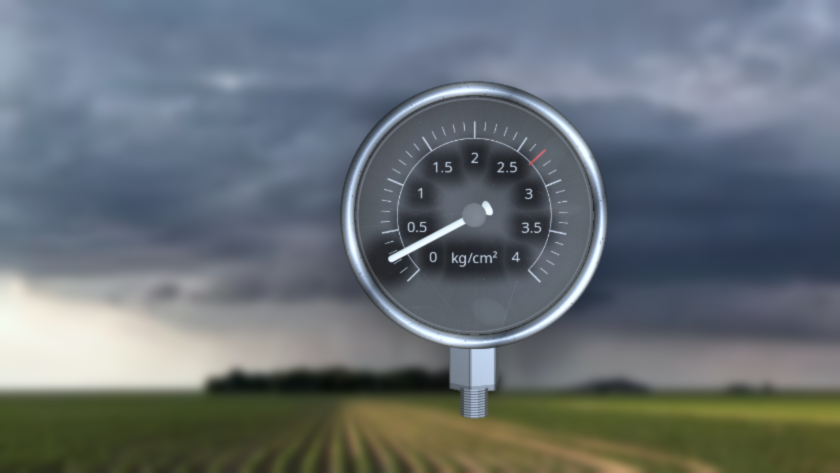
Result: 0.25 kg/cm²
